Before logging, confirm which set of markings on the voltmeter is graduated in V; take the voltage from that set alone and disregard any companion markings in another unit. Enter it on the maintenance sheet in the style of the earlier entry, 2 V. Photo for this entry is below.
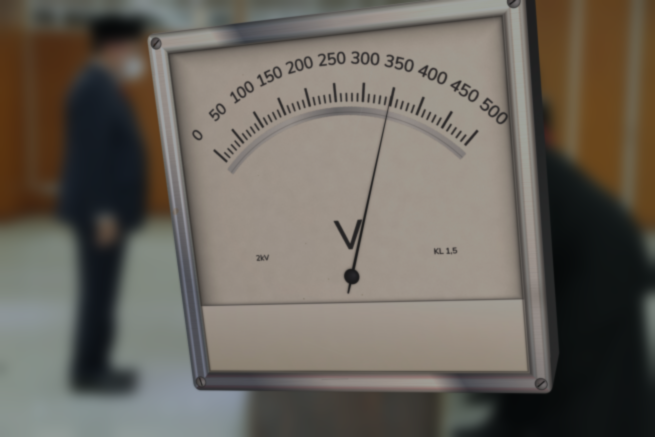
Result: 350 V
